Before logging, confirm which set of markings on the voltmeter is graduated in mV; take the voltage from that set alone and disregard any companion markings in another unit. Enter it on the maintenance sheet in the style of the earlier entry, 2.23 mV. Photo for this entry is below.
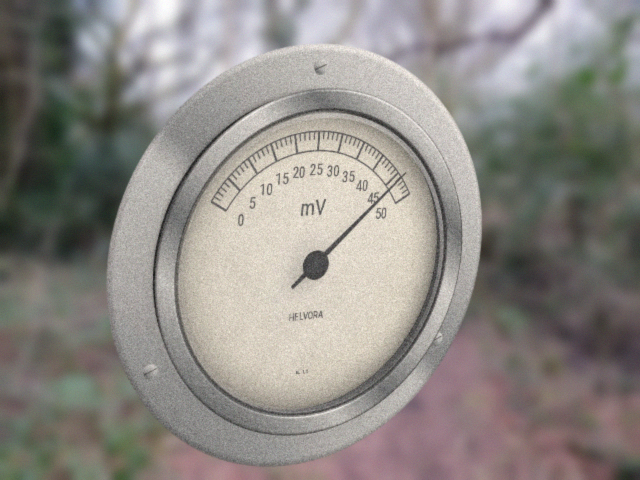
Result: 45 mV
